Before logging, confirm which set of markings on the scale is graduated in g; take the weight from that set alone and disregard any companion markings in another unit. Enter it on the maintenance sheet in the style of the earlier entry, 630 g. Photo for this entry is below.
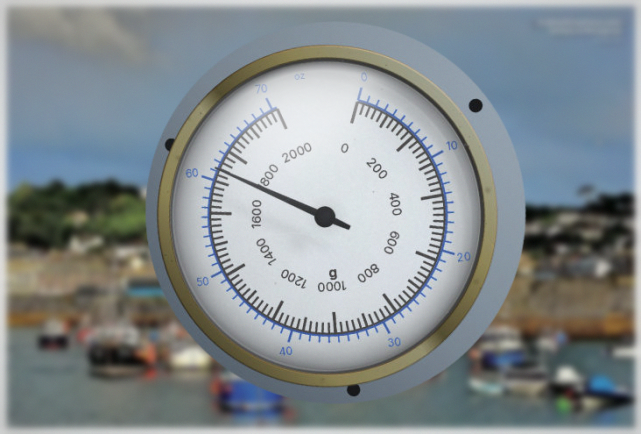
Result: 1740 g
